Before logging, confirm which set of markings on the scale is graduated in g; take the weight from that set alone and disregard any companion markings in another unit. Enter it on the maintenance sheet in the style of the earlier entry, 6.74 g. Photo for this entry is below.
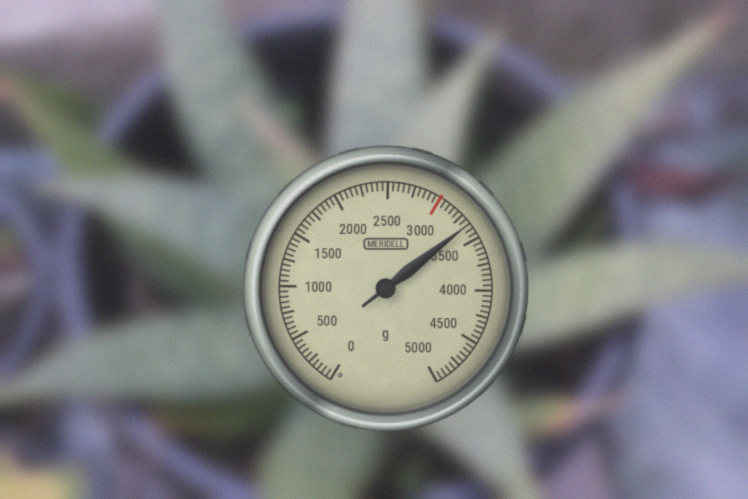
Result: 3350 g
